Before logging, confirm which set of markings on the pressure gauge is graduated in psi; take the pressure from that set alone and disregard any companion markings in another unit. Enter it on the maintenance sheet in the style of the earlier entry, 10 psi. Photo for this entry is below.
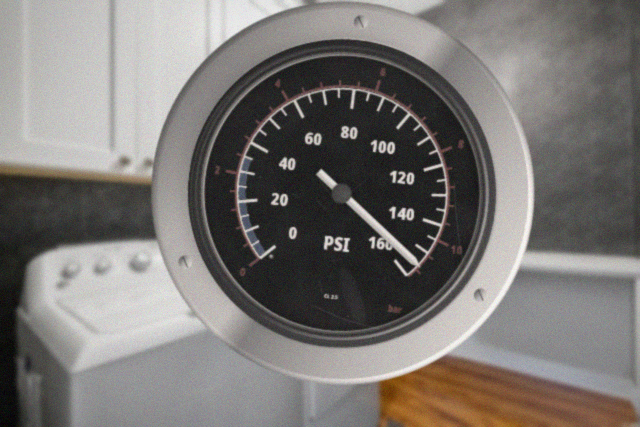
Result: 155 psi
